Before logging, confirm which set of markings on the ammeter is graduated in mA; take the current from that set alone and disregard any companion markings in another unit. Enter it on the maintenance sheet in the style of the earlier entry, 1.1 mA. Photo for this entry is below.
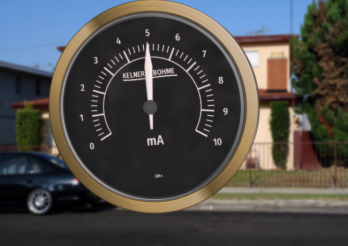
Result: 5 mA
